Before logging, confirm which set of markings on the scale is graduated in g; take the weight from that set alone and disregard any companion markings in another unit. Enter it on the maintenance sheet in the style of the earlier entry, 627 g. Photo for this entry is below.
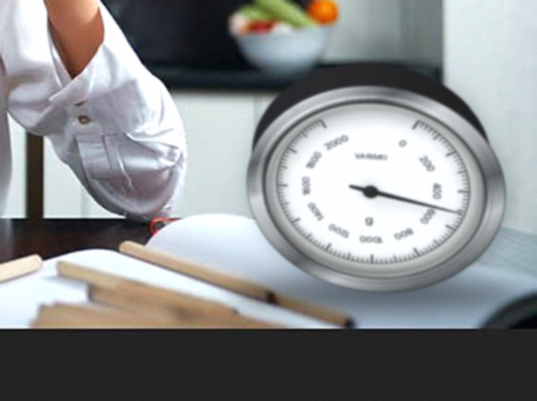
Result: 500 g
